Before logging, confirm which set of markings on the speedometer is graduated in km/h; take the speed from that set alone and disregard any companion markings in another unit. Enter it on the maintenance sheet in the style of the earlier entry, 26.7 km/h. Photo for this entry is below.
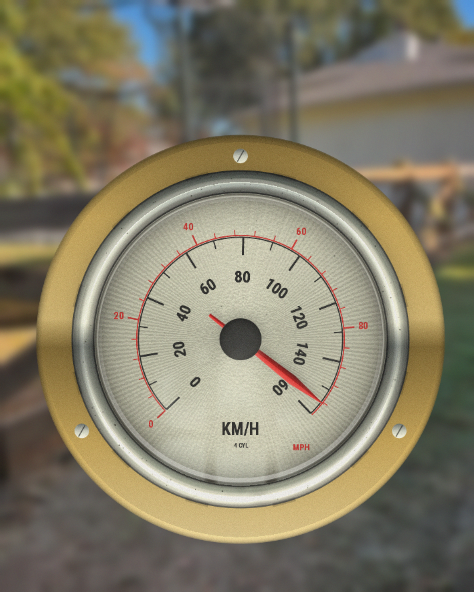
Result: 155 km/h
